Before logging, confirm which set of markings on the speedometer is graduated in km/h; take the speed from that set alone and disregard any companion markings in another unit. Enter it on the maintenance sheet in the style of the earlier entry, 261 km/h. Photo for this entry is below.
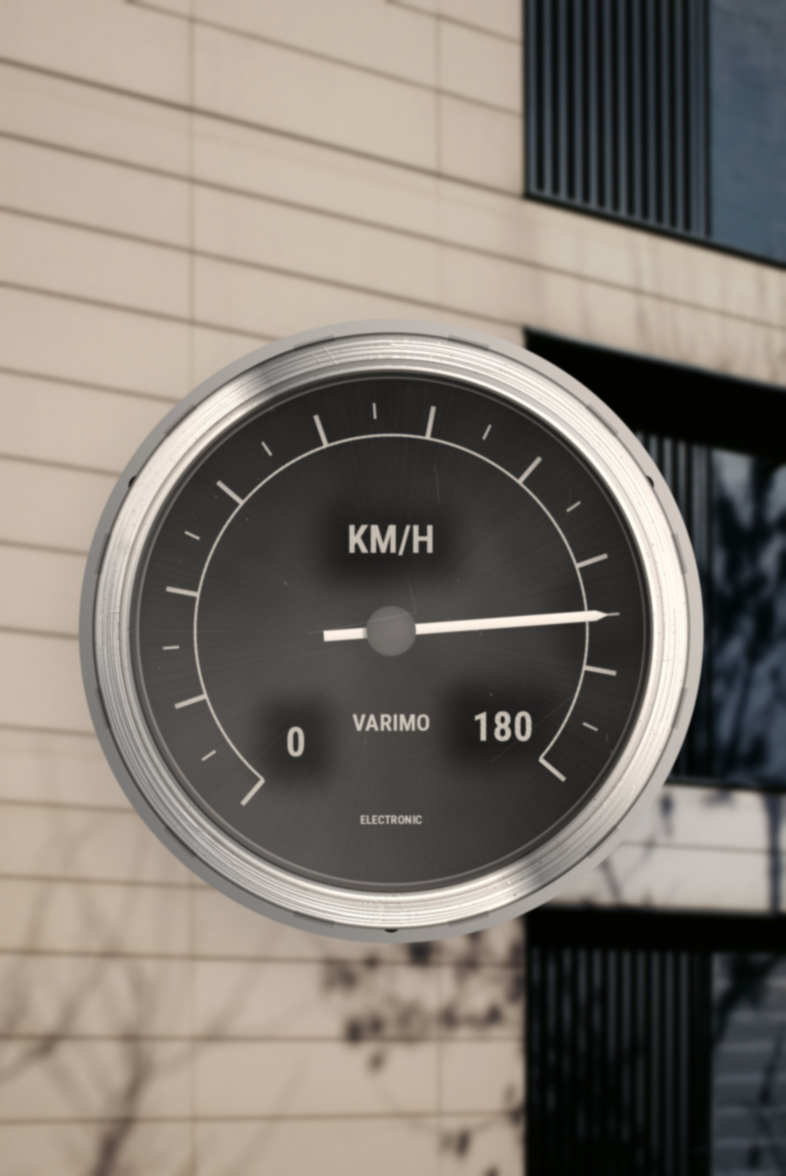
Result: 150 km/h
